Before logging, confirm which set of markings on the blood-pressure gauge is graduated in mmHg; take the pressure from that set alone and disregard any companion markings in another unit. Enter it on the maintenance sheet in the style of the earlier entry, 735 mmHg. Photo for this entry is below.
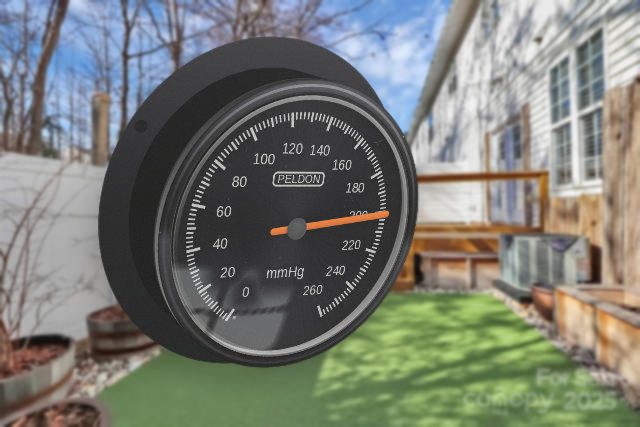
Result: 200 mmHg
